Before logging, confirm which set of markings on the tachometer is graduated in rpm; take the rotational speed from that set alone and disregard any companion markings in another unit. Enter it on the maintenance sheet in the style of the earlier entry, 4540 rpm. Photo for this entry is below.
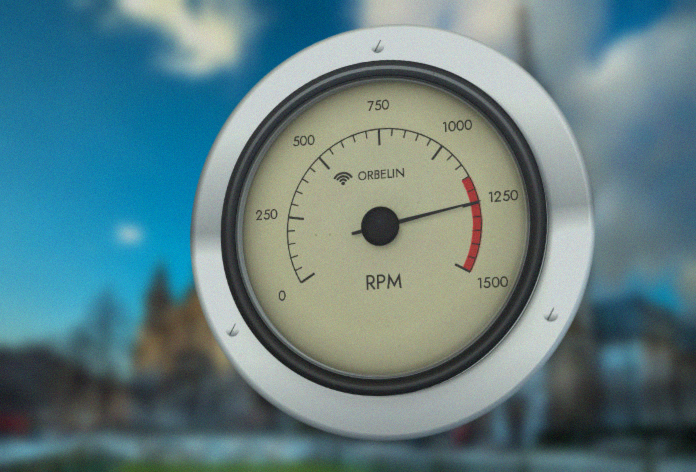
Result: 1250 rpm
